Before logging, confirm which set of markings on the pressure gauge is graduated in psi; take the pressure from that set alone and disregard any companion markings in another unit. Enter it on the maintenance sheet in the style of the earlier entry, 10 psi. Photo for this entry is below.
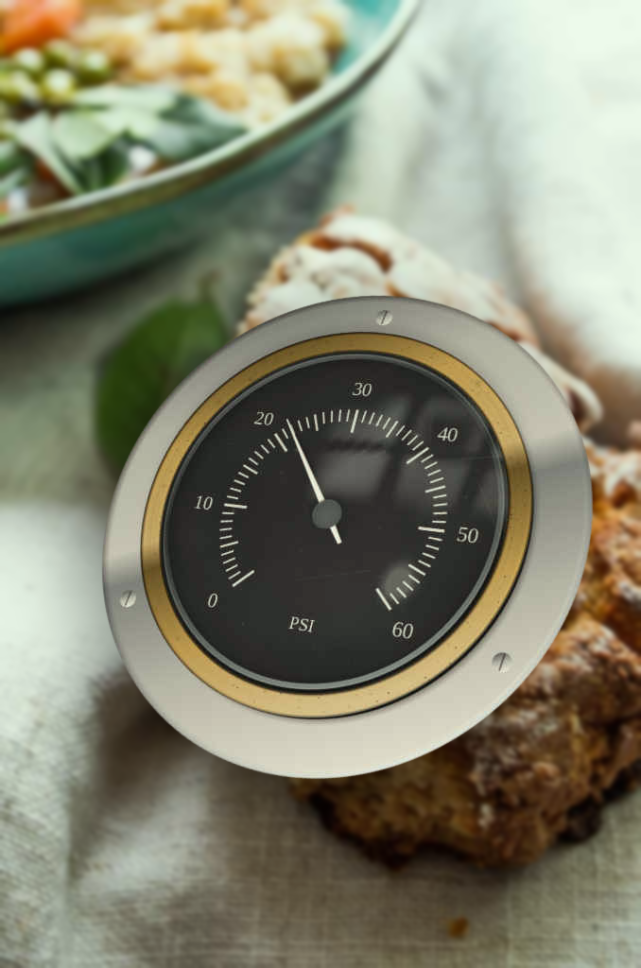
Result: 22 psi
